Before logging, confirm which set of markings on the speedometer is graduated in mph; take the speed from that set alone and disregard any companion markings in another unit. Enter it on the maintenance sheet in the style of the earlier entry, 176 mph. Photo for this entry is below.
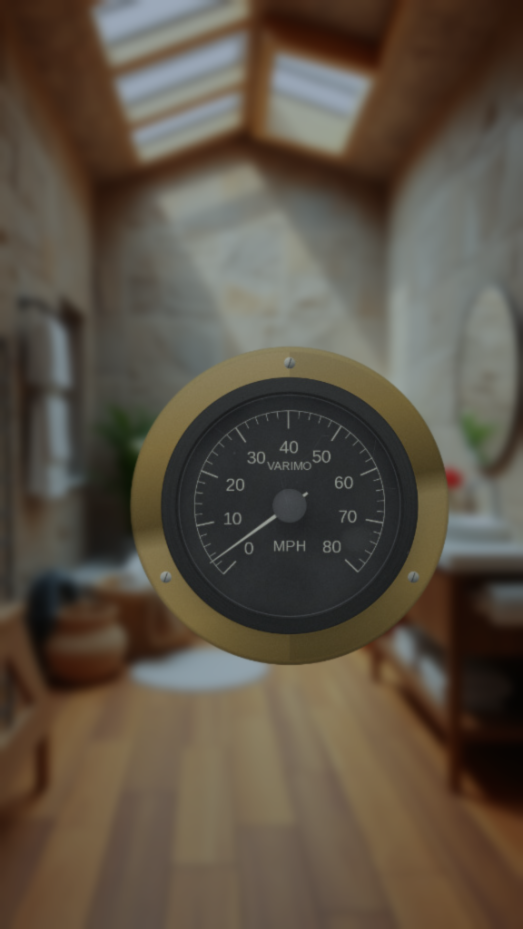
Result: 3 mph
